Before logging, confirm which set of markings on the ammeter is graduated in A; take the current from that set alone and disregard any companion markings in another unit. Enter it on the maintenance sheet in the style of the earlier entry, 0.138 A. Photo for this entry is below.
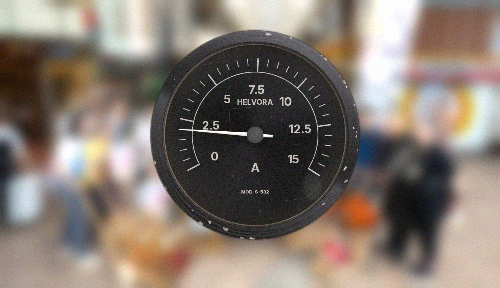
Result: 2 A
